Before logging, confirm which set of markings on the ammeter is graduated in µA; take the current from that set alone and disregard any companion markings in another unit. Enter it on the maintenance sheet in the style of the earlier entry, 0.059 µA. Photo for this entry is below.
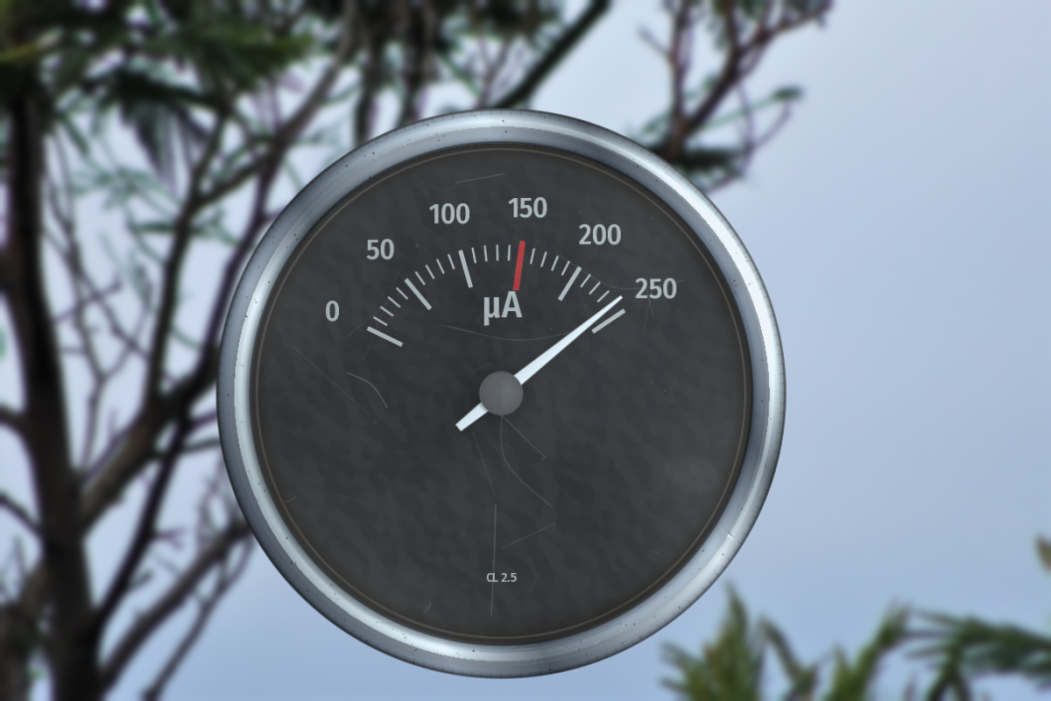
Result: 240 µA
